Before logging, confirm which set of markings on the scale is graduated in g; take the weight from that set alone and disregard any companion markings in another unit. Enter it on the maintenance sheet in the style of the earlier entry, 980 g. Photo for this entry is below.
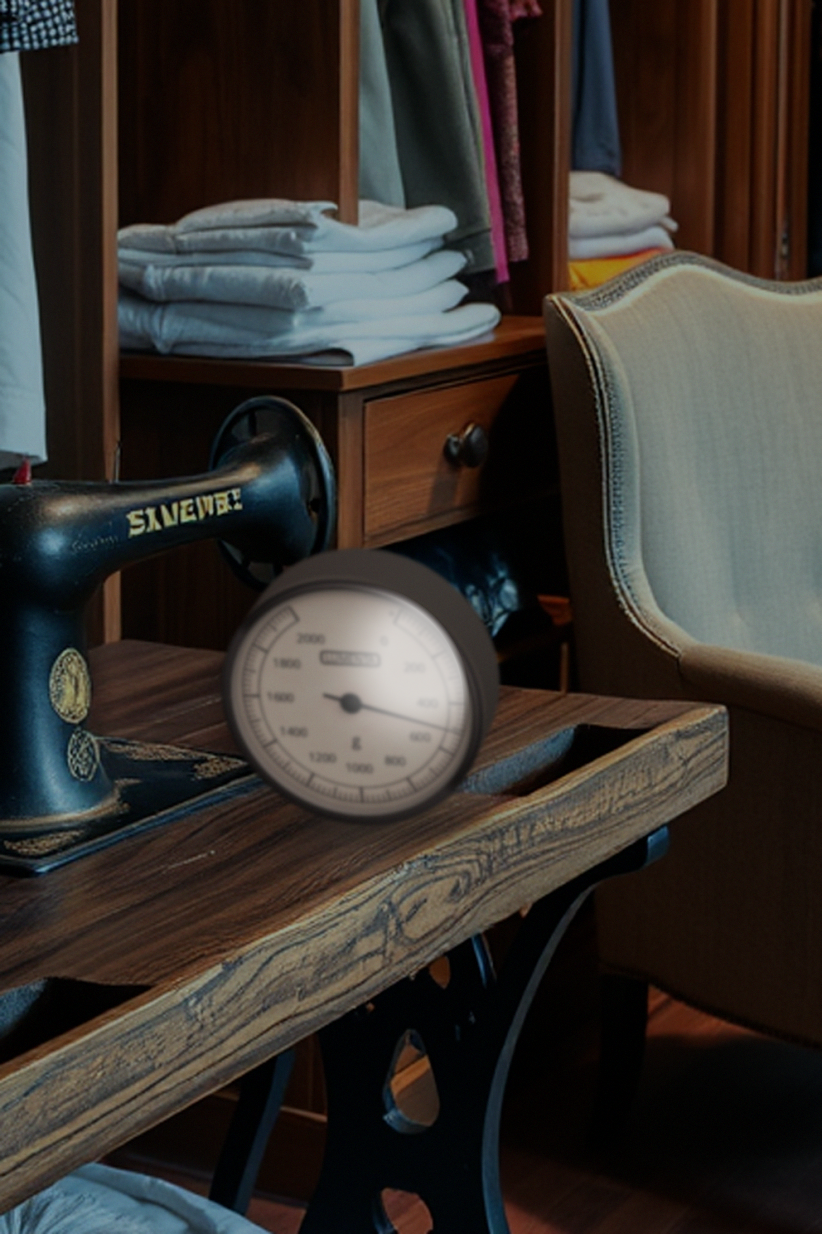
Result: 500 g
